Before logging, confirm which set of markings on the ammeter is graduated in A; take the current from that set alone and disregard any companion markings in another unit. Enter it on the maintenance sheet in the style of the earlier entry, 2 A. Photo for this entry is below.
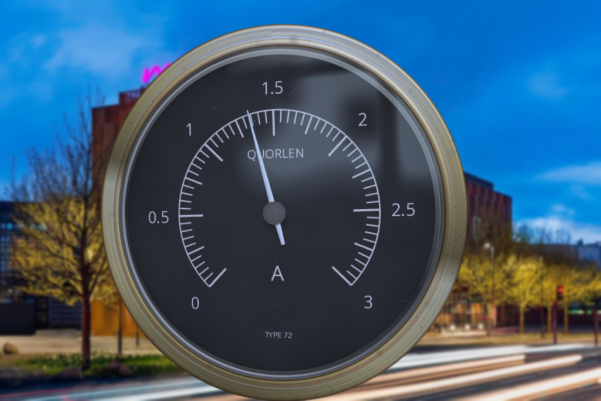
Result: 1.35 A
